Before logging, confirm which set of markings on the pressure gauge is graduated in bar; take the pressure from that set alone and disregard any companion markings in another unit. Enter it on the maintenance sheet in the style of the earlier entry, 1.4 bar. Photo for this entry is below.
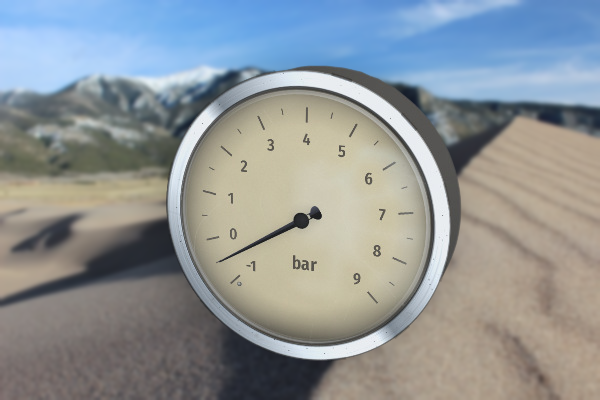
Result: -0.5 bar
